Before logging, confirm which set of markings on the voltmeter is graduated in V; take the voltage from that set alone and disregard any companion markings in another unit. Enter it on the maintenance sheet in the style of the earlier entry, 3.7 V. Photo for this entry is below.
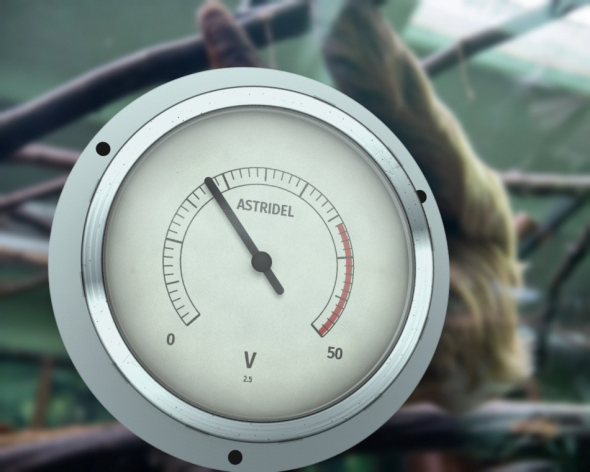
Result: 18 V
